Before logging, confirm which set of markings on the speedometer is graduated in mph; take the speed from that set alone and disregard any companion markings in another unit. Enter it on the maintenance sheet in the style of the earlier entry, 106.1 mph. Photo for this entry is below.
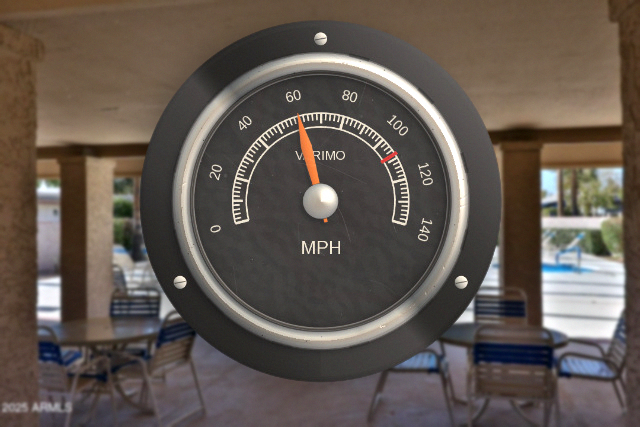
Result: 60 mph
